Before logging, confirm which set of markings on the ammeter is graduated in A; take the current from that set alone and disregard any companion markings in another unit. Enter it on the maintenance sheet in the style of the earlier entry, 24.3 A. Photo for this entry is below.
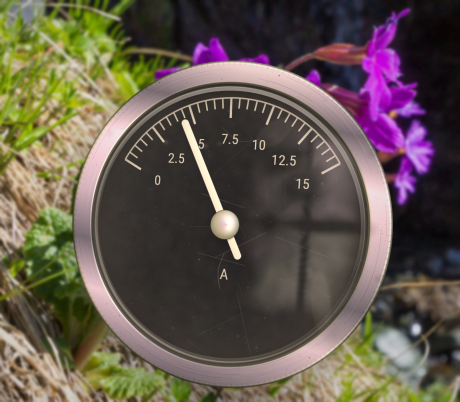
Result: 4.5 A
